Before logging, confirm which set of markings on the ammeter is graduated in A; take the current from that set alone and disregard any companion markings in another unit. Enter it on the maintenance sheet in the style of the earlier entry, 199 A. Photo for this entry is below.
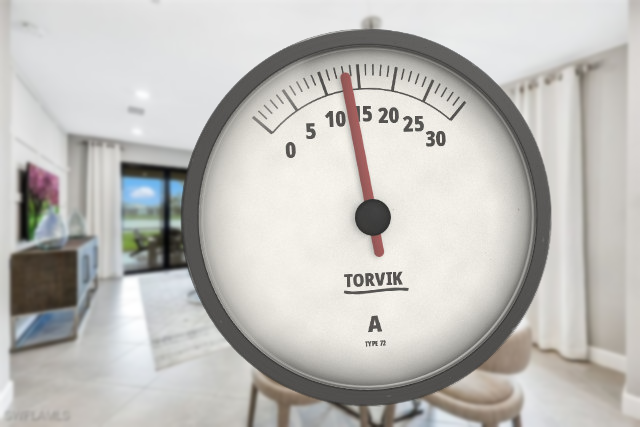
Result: 13 A
